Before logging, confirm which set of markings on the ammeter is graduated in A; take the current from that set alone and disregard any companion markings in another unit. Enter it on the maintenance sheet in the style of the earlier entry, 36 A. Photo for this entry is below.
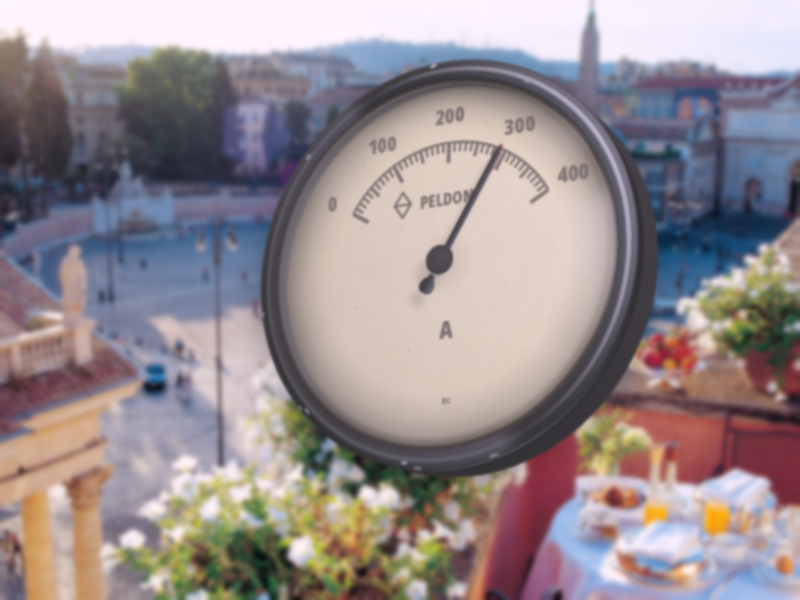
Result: 300 A
